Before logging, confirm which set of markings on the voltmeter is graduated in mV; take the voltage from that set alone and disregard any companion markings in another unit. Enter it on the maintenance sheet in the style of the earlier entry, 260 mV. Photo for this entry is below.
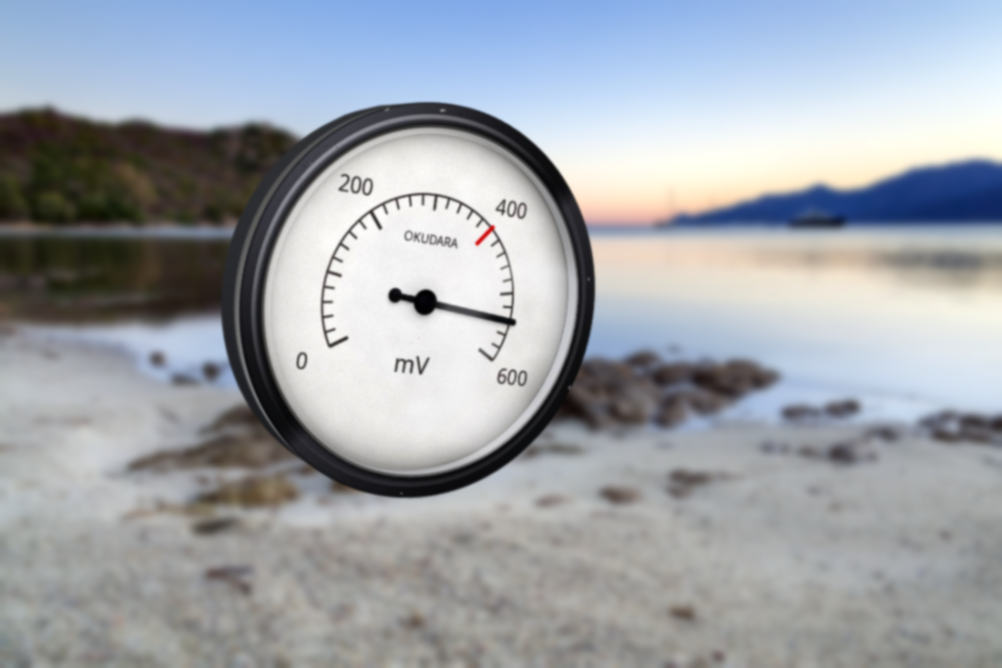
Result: 540 mV
